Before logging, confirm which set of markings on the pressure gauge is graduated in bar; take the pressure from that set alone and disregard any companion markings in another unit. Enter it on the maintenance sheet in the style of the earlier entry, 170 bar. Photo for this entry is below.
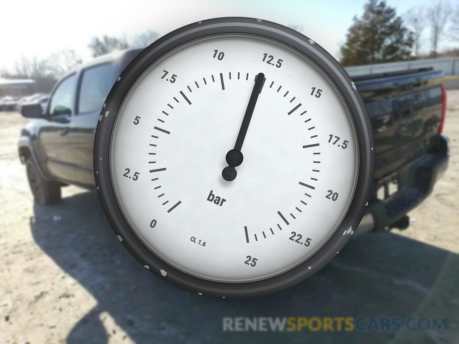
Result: 12.25 bar
